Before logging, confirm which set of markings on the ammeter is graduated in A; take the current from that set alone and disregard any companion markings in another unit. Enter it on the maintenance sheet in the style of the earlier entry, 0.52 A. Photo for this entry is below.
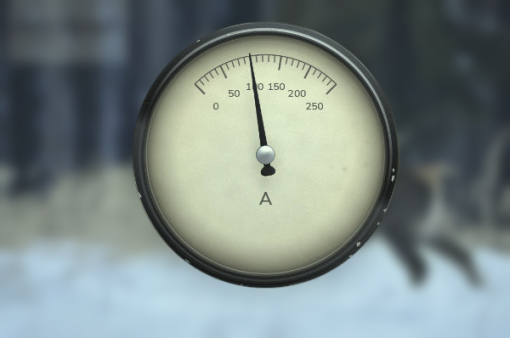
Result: 100 A
